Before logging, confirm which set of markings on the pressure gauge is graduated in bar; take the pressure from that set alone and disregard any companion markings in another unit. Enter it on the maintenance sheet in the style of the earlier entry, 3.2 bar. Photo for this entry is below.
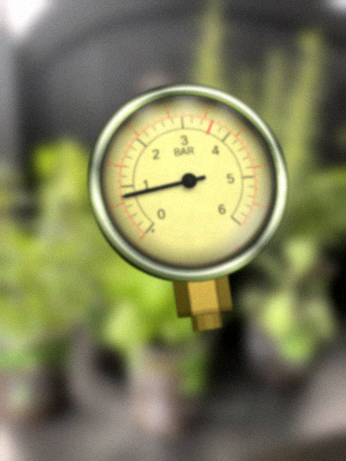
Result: 0.8 bar
